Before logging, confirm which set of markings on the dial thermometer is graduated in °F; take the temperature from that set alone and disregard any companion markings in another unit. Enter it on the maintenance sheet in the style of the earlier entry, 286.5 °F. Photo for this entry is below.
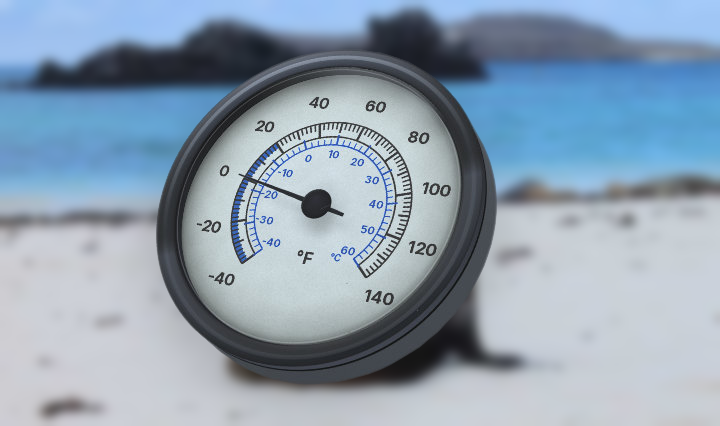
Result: 0 °F
